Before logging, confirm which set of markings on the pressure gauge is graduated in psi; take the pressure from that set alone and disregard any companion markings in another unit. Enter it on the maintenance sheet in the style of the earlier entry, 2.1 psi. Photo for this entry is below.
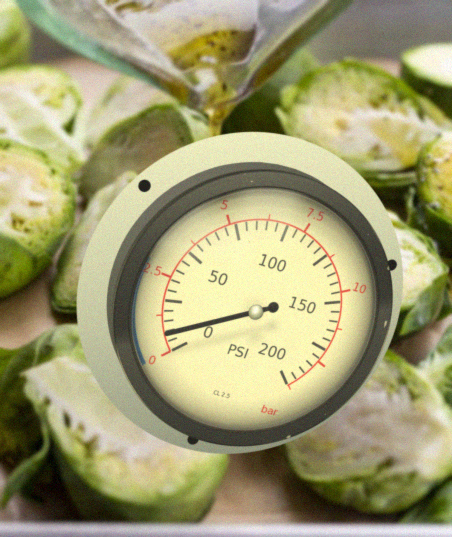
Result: 10 psi
